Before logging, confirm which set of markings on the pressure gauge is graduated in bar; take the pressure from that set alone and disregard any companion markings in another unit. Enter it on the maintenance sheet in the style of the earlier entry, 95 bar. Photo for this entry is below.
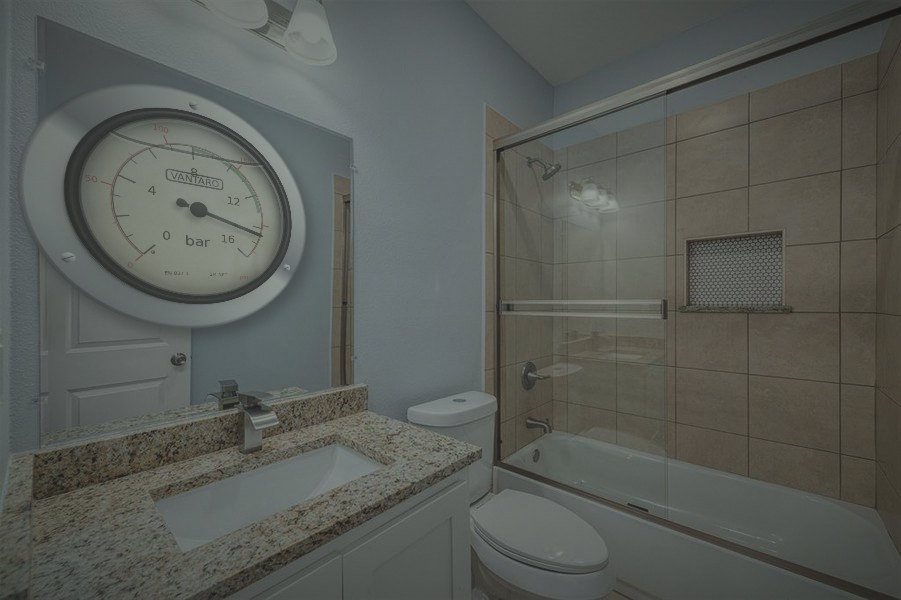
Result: 14.5 bar
